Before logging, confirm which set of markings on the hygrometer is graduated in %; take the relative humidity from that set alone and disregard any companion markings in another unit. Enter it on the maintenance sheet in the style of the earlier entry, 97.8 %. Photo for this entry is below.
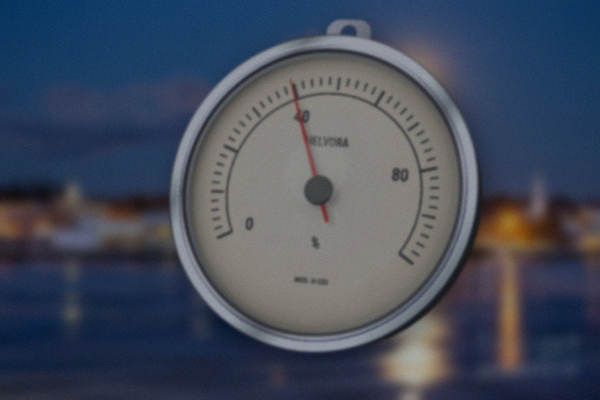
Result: 40 %
